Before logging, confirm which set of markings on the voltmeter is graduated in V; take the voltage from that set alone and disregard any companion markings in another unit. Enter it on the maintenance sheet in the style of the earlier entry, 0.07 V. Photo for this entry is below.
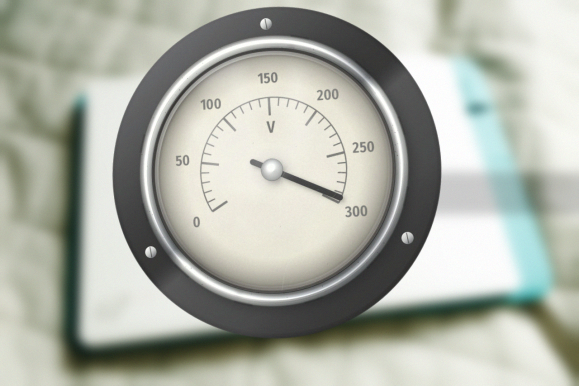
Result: 295 V
